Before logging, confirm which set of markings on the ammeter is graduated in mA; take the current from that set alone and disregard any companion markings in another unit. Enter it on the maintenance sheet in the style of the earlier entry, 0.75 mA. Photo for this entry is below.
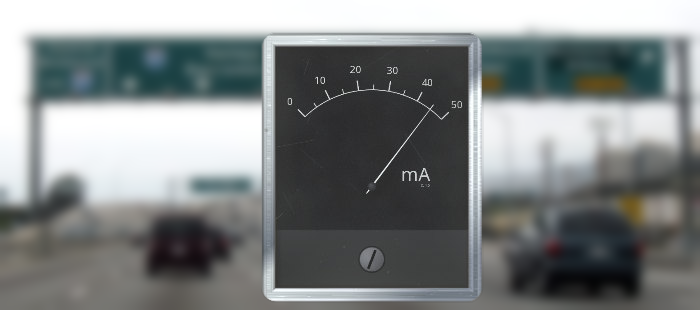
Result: 45 mA
